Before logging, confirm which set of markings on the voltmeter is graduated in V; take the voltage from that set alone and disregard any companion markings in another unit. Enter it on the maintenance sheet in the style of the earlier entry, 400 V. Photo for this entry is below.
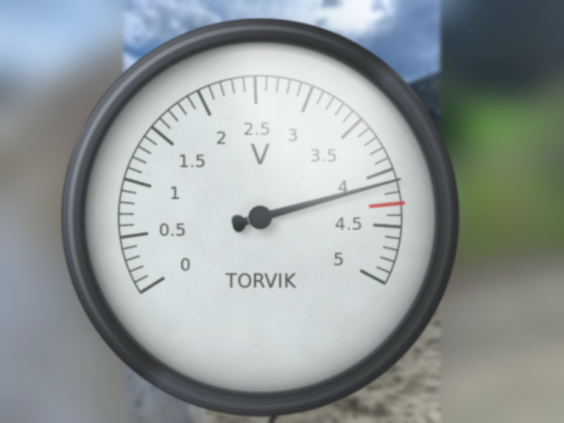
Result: 4.1 V
